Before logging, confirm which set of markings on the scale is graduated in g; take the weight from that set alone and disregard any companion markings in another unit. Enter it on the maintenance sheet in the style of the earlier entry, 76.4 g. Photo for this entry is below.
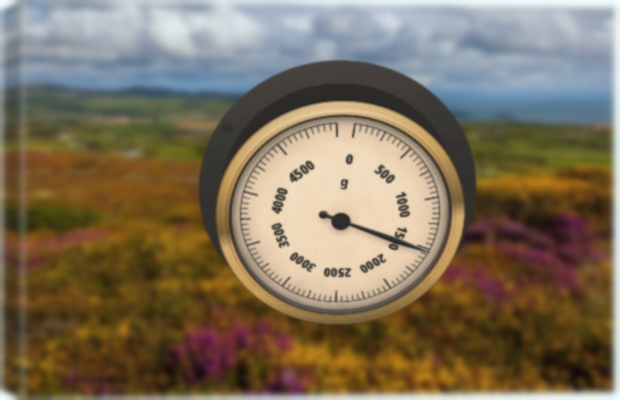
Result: 1500 g
